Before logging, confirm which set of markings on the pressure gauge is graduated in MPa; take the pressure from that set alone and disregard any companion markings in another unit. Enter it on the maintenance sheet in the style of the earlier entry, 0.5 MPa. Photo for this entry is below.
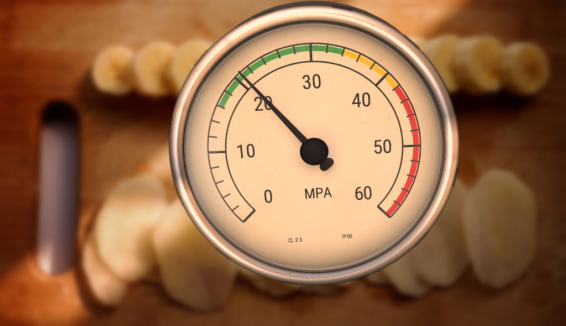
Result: 21 MPa
